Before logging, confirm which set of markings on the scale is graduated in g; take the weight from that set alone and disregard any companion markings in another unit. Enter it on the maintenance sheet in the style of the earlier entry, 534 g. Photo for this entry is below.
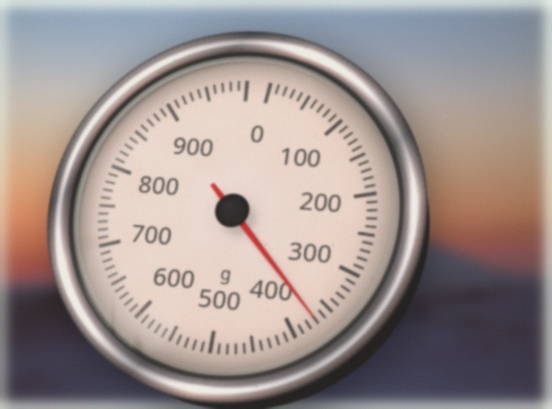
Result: 370 g
